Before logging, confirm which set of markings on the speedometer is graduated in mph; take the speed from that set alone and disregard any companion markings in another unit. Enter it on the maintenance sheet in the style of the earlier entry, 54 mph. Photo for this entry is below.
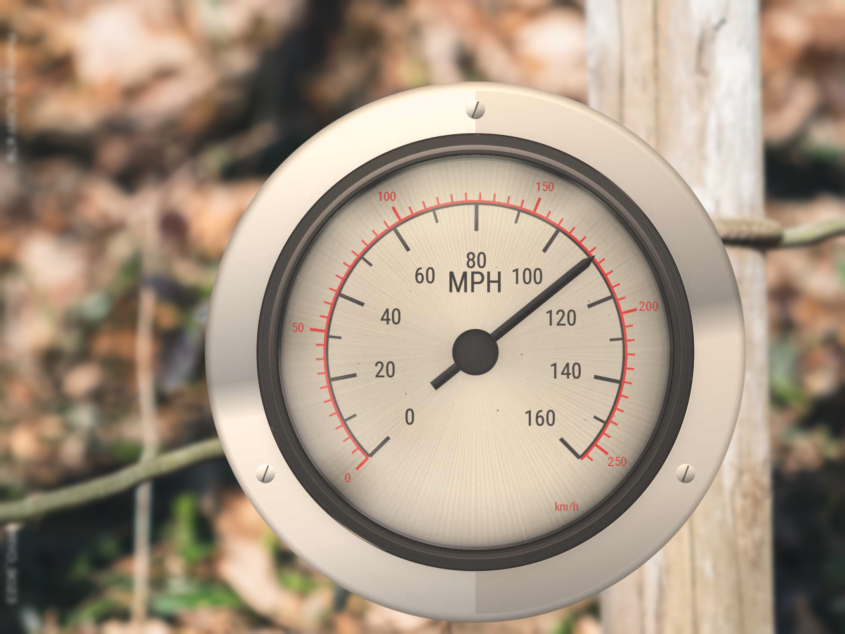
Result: 110 mph
